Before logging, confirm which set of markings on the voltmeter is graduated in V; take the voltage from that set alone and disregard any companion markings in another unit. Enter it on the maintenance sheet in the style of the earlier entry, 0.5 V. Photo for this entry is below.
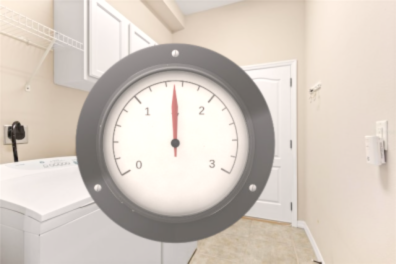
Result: 1.5 V
